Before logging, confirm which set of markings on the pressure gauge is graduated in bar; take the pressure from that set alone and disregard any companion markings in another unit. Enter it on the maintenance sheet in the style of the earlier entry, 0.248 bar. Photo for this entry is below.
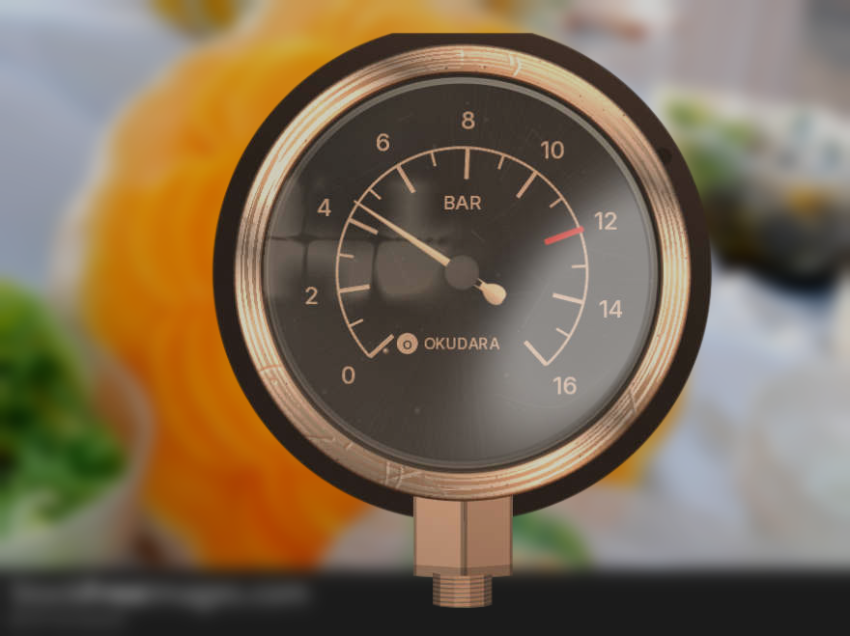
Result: 4.5 bar
